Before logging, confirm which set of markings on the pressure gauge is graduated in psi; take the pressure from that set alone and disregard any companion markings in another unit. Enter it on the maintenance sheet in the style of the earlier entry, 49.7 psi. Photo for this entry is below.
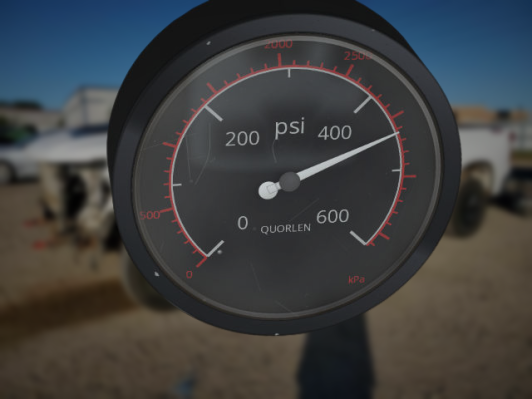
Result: 450 psi
